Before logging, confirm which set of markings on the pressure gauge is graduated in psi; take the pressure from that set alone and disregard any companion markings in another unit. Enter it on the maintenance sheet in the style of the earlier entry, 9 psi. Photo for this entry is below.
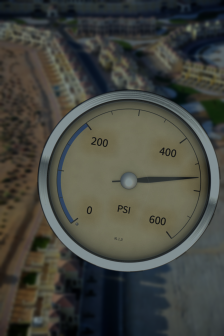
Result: 475 psi
